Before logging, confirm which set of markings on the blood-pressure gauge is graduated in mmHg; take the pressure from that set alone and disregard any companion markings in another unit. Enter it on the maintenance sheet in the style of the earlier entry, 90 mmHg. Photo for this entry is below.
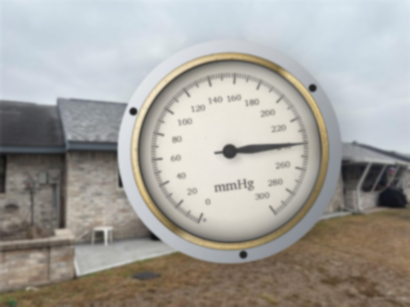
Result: 240 mmHg
